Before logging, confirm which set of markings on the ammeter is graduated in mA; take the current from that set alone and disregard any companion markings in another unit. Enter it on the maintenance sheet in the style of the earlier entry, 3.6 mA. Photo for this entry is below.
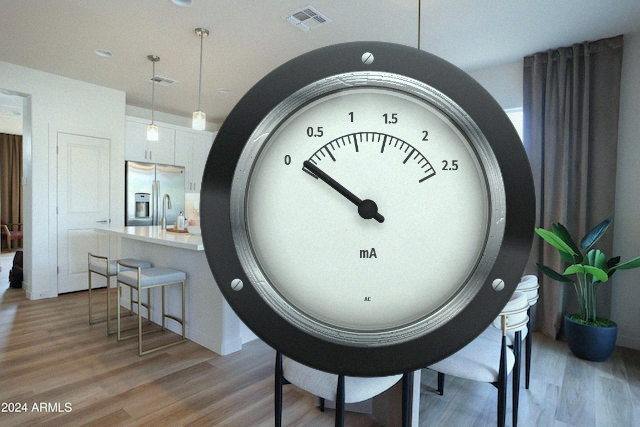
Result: 0.1 mA
